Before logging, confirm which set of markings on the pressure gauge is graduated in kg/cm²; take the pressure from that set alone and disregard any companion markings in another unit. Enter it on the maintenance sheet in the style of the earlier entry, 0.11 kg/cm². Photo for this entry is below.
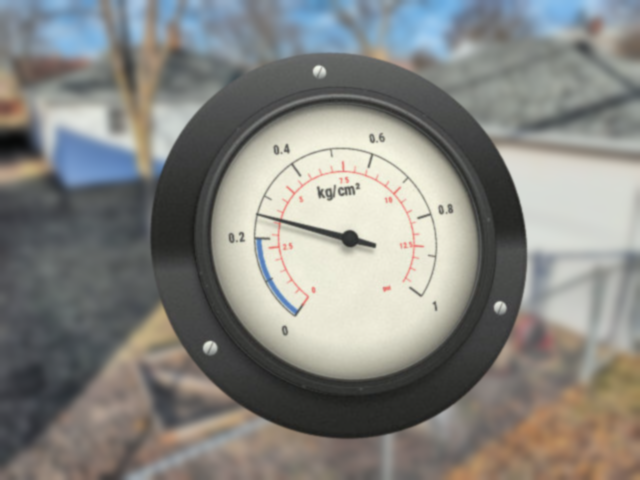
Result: 0.25 kg/cm²
